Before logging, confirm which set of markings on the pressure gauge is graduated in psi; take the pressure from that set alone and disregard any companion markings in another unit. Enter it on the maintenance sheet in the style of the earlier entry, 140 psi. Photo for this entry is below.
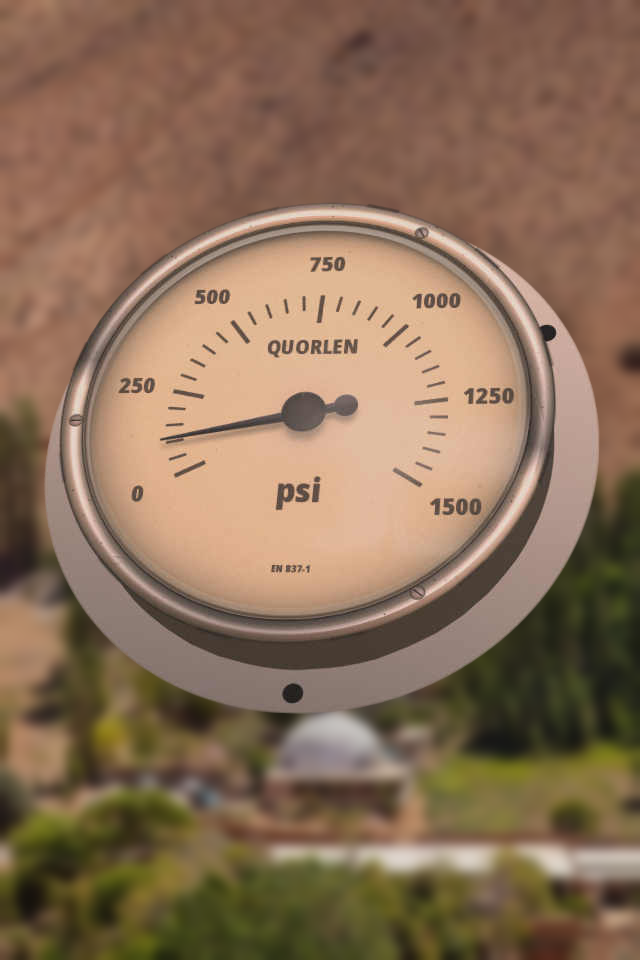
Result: 100 psi
